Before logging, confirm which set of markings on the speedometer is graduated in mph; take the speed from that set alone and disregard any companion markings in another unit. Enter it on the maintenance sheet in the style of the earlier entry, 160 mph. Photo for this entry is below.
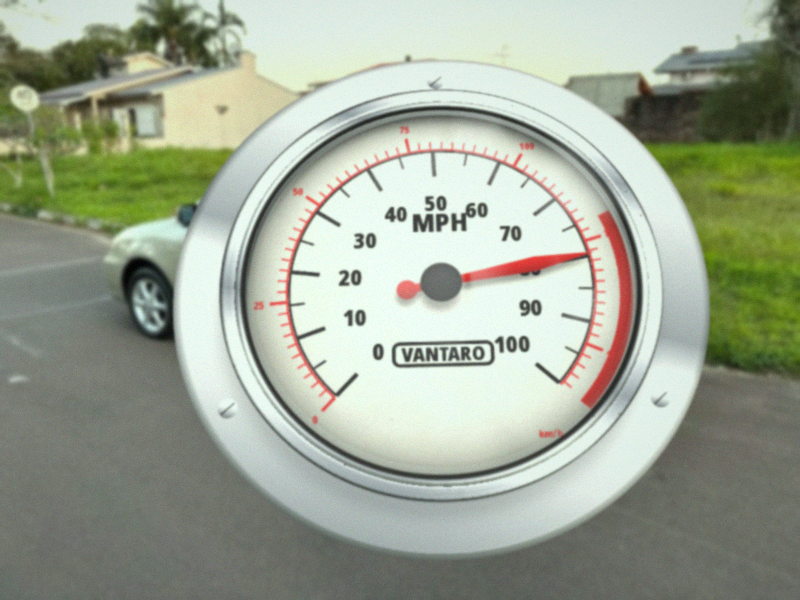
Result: 80 mph
